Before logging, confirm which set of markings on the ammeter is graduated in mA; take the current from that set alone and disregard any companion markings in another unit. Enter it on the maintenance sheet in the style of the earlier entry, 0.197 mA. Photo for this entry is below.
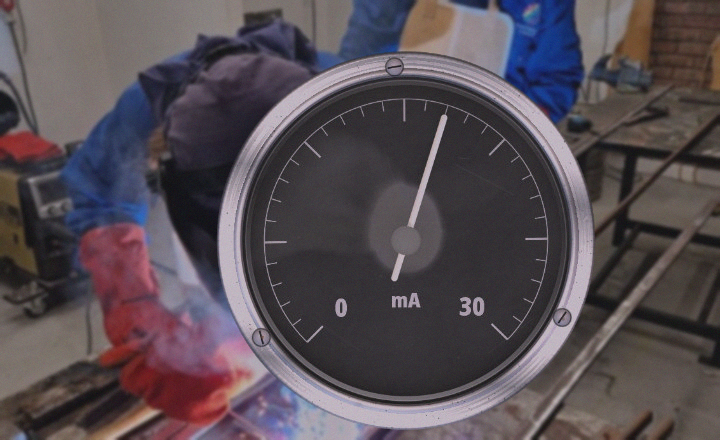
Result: 17 mA
